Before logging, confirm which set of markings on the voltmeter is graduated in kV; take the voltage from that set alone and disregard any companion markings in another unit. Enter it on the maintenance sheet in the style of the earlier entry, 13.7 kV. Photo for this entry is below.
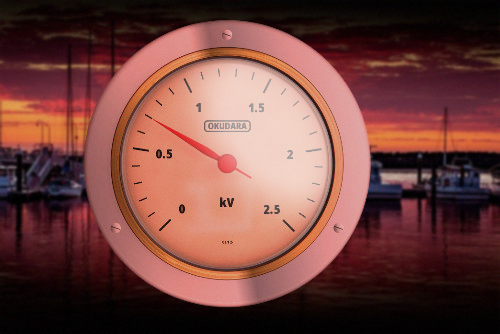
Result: 0.7 kV
